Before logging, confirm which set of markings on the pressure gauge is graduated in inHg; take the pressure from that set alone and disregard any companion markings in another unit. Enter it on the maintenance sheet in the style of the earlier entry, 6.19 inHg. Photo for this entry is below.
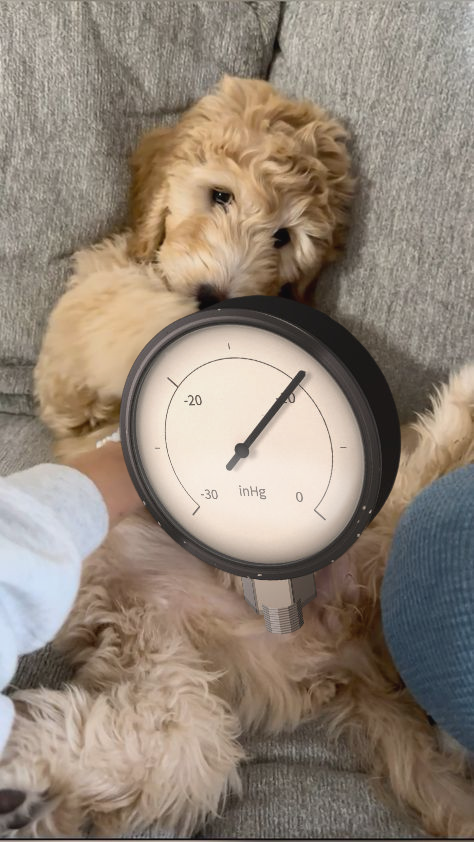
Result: -10 inHg
